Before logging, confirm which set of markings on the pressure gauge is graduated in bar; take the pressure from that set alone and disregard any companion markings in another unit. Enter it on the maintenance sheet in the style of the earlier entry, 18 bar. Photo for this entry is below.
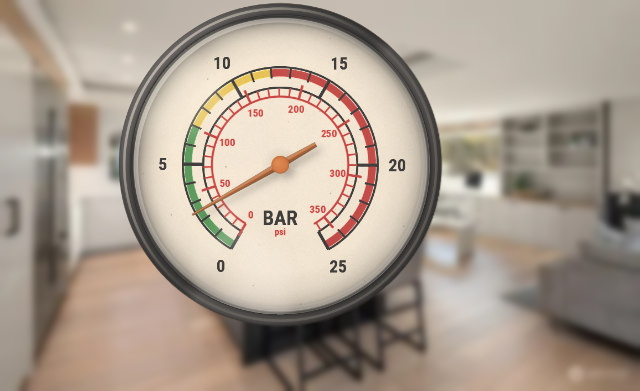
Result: 2.5 bar
